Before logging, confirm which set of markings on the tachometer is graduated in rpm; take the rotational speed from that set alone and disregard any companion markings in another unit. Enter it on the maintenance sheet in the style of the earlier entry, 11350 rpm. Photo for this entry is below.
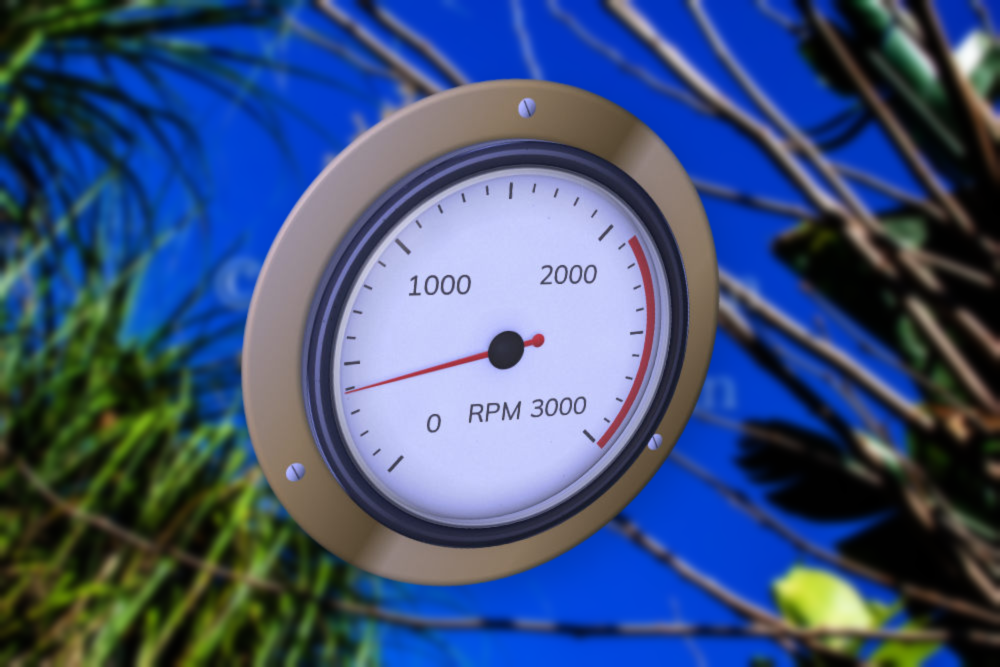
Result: 400 rpm
